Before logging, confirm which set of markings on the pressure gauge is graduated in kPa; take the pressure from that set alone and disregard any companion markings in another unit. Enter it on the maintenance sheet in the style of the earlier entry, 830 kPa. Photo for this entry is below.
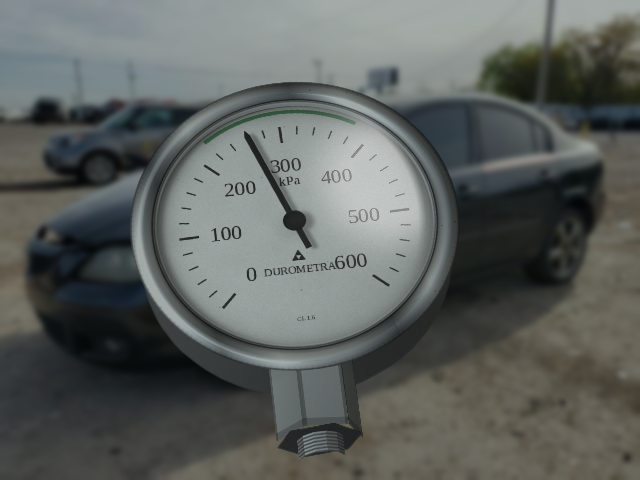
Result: 260 kPa
